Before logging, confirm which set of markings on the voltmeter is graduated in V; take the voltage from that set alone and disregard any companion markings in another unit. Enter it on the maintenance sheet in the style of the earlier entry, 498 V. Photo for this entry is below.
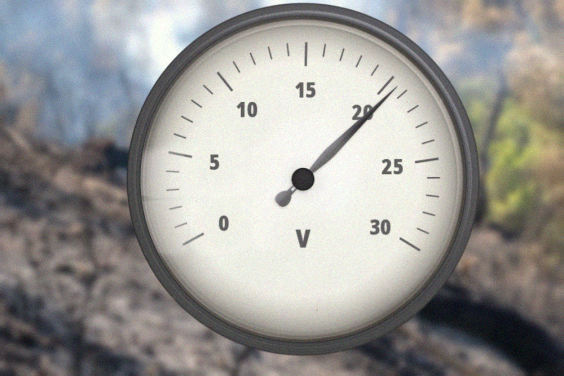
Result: 20.5 V
